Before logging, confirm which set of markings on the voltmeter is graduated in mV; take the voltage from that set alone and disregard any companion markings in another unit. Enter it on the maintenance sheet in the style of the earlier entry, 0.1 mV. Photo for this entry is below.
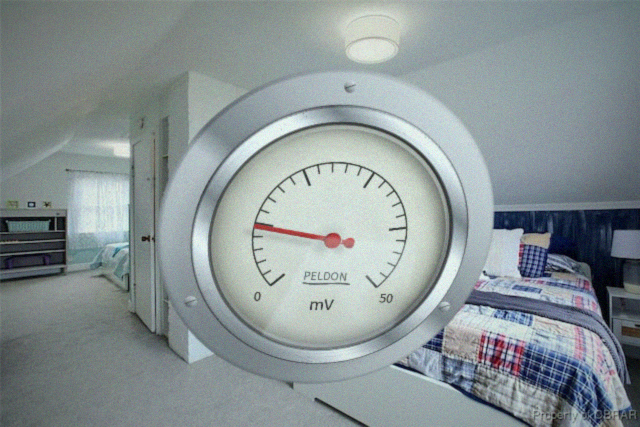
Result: 10 mV
